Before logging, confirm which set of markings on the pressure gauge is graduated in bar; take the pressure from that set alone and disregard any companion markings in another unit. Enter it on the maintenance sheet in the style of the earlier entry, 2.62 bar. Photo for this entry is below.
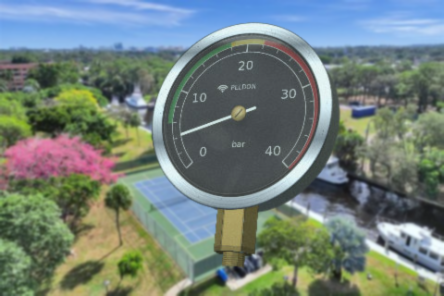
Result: 4 bar
